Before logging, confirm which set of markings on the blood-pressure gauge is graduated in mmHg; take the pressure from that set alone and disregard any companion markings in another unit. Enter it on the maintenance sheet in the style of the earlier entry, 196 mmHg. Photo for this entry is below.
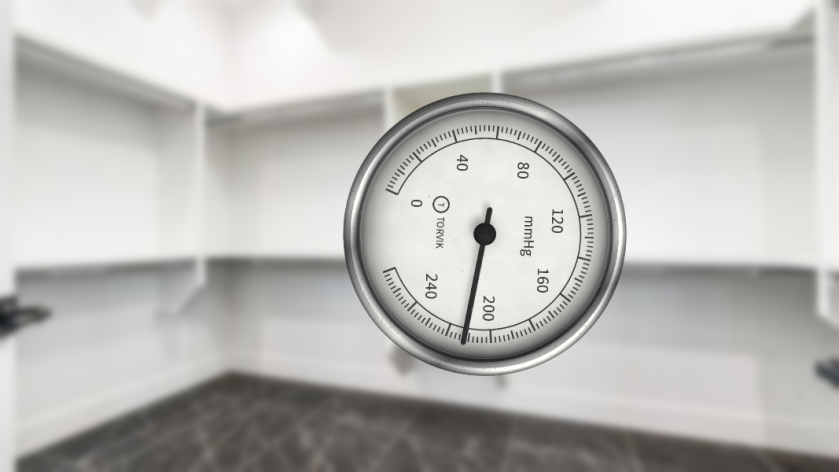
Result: 212 mmHg
